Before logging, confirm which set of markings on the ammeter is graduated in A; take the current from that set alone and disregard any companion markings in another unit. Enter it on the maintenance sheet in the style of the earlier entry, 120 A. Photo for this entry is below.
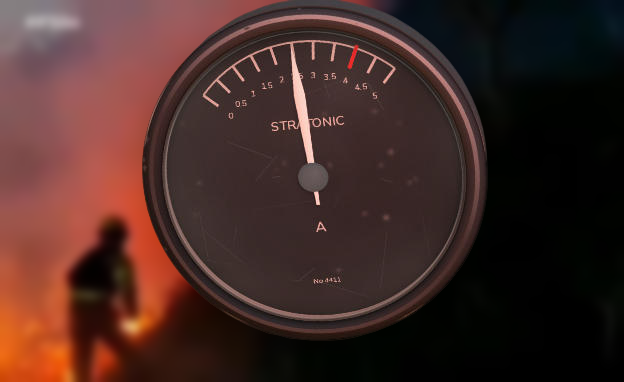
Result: 2.5 A
